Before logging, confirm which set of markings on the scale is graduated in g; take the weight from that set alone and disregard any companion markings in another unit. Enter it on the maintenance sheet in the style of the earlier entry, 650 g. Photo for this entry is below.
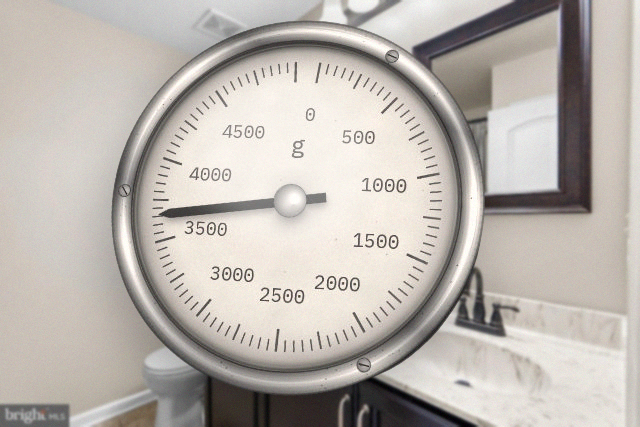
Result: 3650 g
